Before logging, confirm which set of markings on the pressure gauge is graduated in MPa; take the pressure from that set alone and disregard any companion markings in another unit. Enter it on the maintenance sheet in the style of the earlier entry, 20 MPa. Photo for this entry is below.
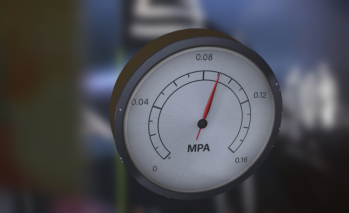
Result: 0.09 MPa
